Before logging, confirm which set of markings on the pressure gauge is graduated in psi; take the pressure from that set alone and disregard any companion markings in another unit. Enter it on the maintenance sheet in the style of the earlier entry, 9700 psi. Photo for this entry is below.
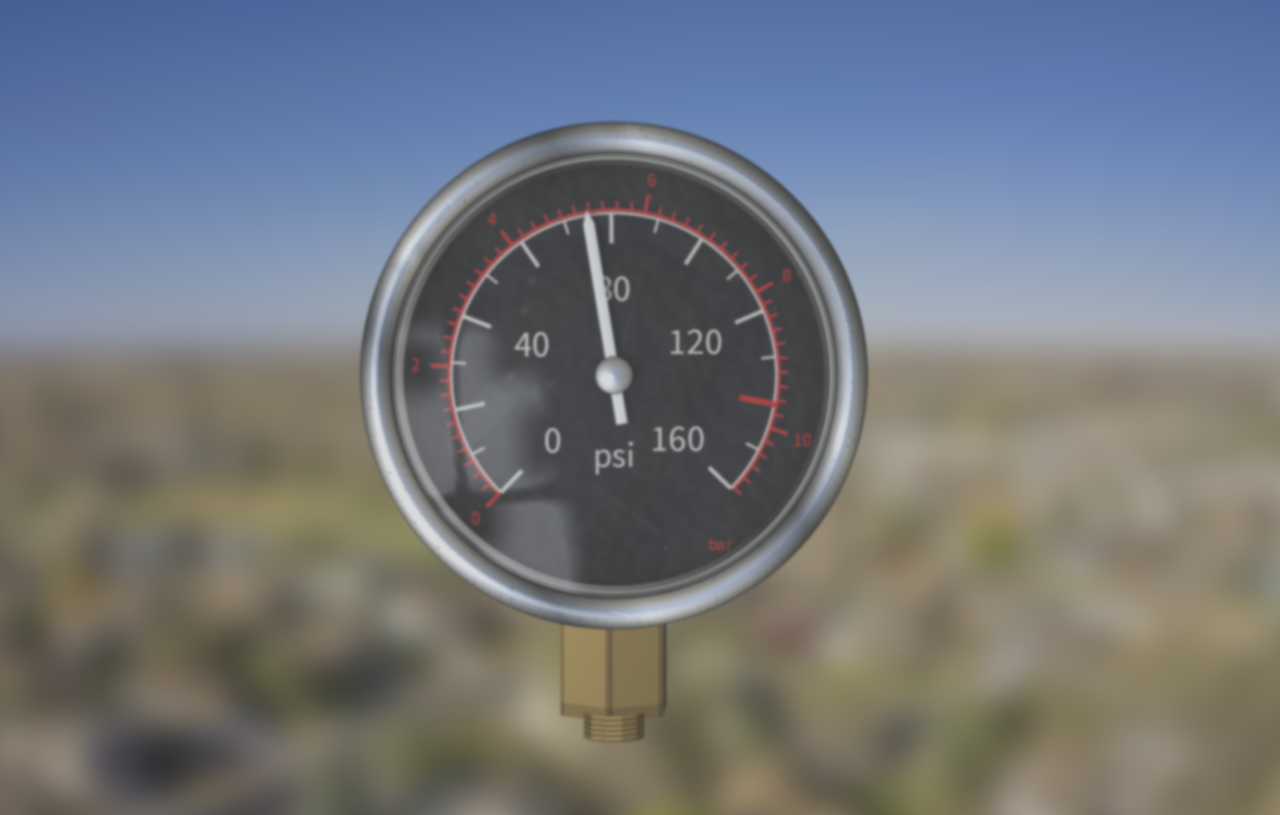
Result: 75 psi
